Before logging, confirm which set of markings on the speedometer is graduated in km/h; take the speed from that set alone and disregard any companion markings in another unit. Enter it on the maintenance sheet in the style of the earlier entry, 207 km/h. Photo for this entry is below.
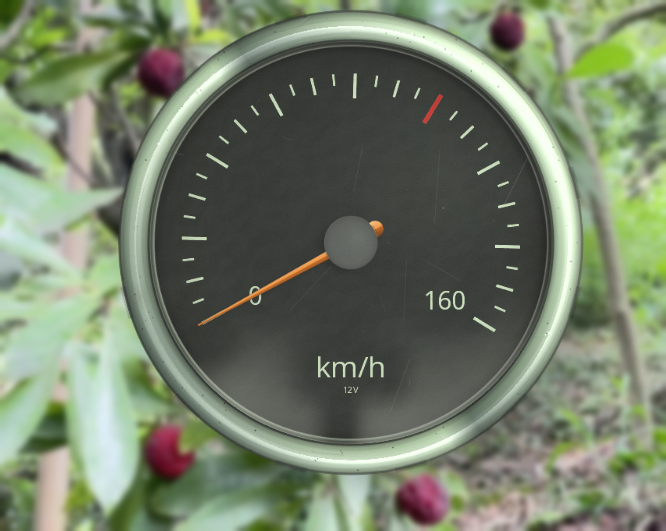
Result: 0 km/h
